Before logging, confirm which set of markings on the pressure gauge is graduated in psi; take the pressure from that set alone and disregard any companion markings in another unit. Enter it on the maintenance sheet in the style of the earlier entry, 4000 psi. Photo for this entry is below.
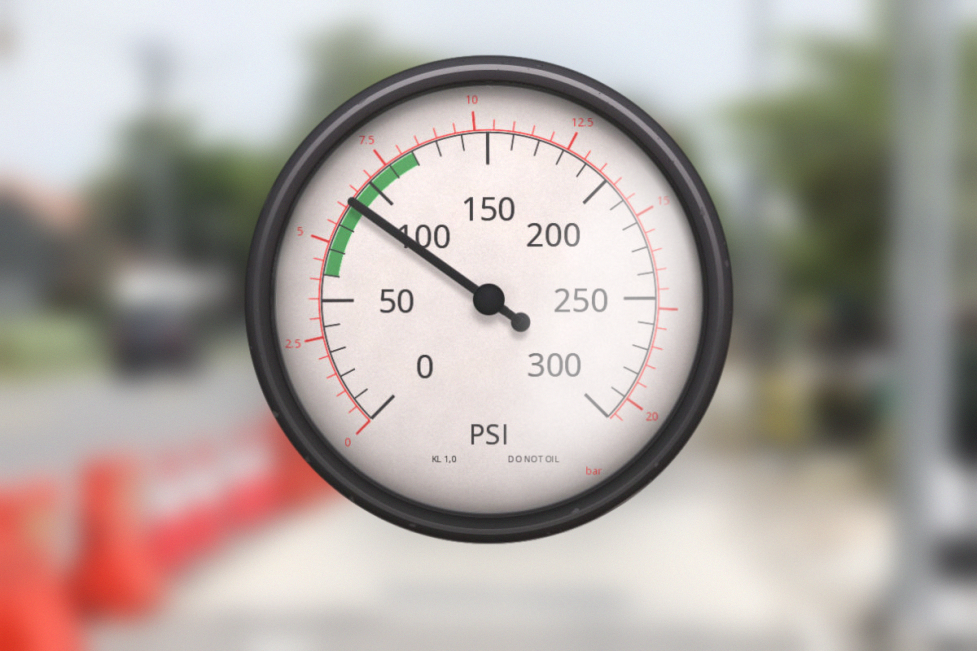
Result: 90 psi
